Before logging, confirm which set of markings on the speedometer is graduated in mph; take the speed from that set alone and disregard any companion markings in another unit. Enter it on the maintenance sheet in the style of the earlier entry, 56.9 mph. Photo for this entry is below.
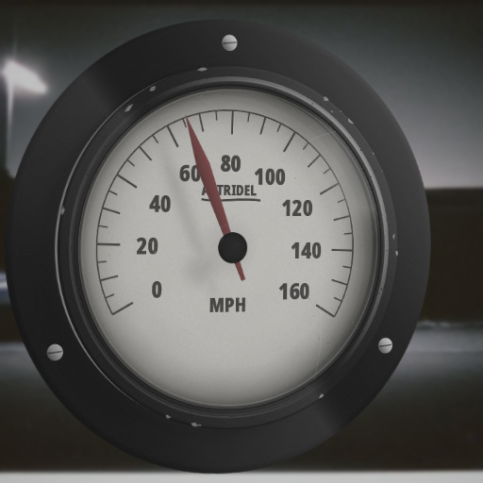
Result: 65 mph
